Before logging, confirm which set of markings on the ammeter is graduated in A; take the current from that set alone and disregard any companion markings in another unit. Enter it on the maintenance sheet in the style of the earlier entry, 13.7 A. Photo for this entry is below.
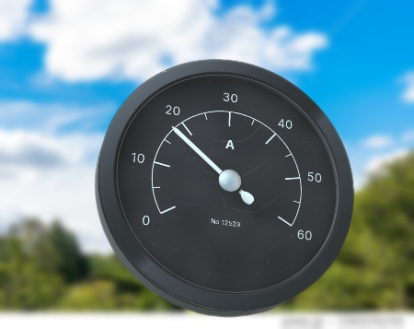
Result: 17.5 A
